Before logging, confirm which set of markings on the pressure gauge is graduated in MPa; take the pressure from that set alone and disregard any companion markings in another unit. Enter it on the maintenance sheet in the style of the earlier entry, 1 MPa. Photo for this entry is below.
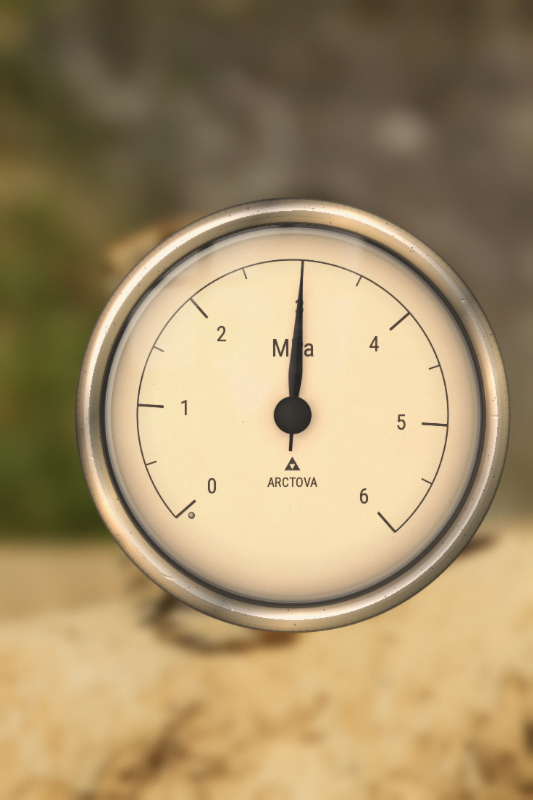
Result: 3 MPa
